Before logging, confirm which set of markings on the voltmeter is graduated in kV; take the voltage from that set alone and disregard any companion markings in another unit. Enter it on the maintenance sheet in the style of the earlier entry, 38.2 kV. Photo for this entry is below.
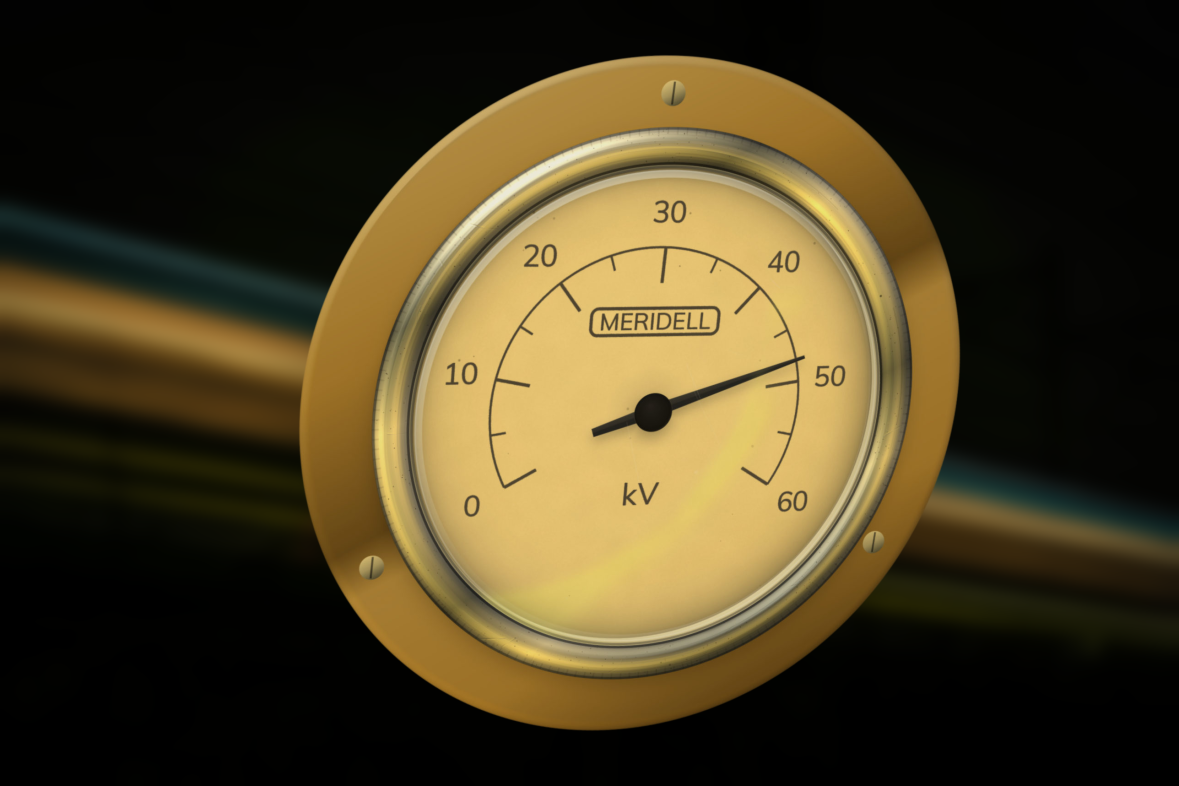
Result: 47.5 kV
